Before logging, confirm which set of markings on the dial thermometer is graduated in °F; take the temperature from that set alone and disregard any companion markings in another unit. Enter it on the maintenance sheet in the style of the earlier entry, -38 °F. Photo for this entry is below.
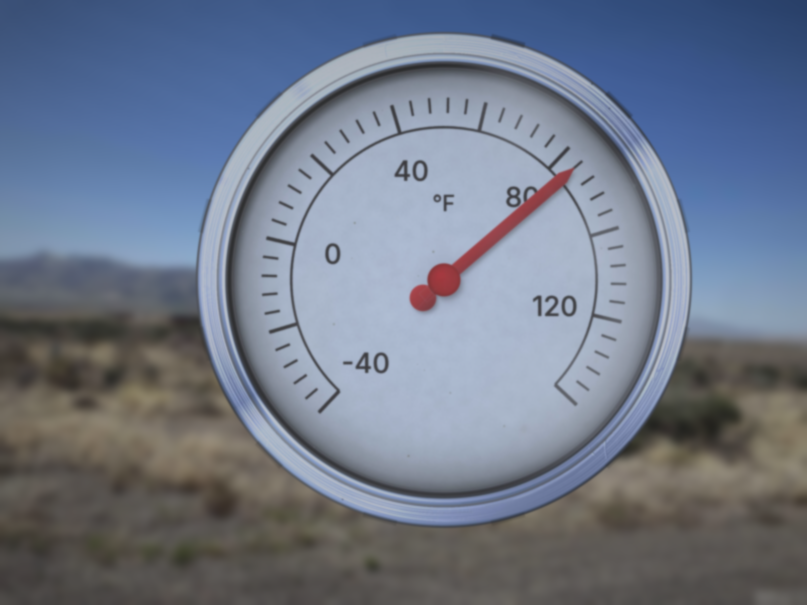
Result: 84 °F
